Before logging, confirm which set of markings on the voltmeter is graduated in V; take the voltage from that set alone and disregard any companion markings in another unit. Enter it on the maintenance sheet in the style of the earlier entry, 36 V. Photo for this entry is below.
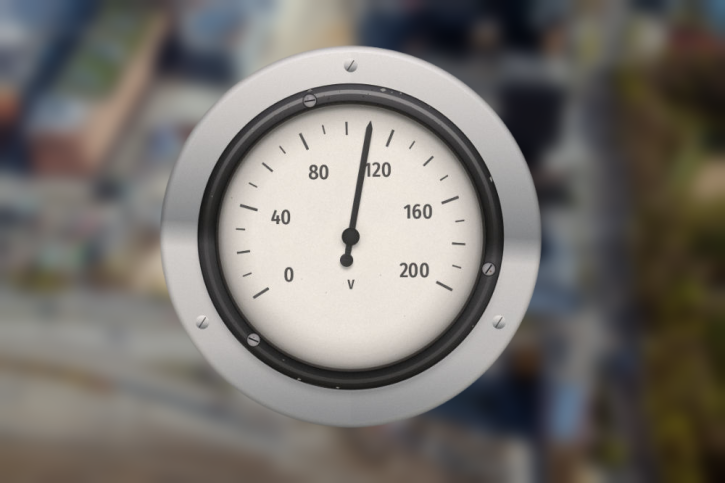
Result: 110 V
